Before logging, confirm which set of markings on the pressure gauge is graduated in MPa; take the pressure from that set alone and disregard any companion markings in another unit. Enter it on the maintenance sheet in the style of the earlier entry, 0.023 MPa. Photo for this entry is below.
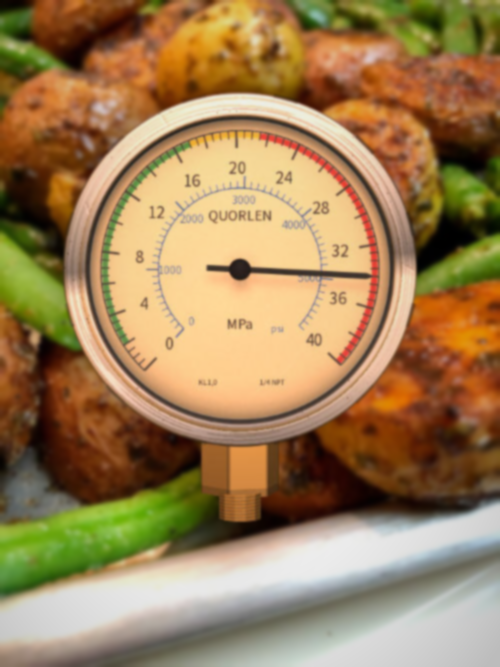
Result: 34 MPa
